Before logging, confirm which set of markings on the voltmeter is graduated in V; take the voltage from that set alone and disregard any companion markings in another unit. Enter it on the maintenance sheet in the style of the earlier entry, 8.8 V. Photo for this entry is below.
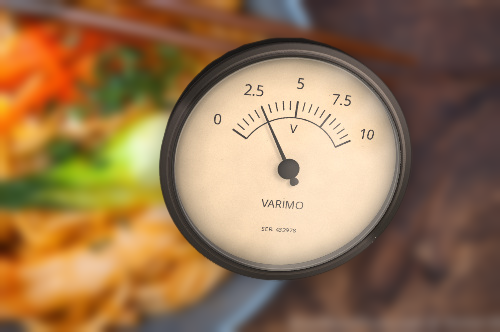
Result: 2.5 V
